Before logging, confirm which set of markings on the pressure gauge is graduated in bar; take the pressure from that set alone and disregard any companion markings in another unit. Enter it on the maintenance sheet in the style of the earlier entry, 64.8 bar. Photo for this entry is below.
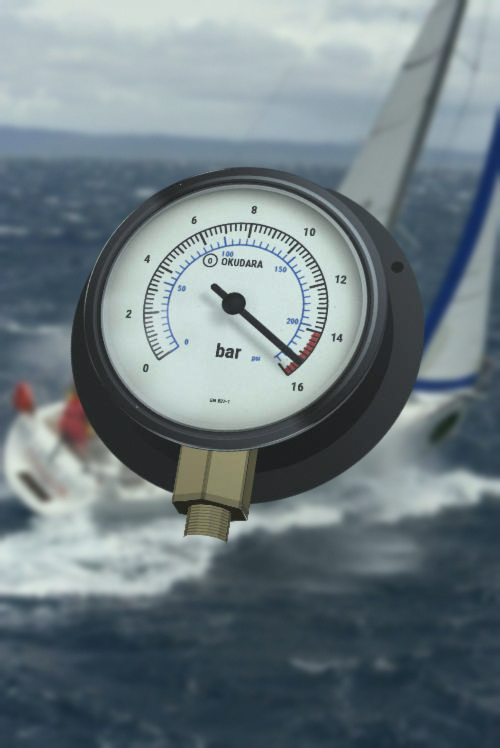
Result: 15.4 bar
